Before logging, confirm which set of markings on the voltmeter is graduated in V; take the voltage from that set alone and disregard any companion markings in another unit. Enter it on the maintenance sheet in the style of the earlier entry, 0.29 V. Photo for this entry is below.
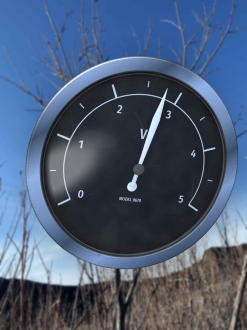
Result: 2.75 V
